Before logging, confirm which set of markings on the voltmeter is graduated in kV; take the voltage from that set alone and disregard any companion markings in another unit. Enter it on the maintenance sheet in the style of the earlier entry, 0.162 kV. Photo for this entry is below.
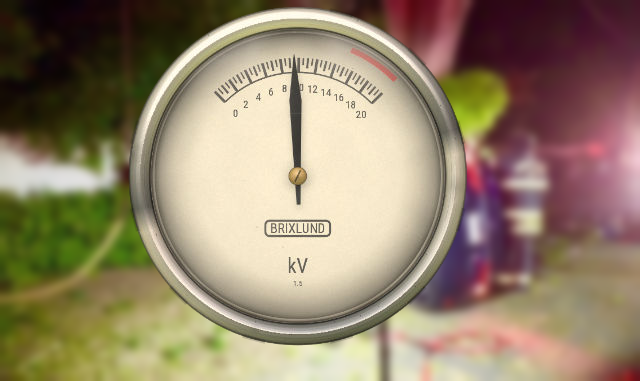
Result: 9.5 kV
